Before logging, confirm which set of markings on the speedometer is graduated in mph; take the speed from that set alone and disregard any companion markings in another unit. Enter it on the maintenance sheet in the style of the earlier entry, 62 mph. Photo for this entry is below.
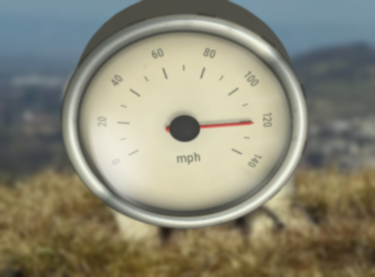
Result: 120 mph
